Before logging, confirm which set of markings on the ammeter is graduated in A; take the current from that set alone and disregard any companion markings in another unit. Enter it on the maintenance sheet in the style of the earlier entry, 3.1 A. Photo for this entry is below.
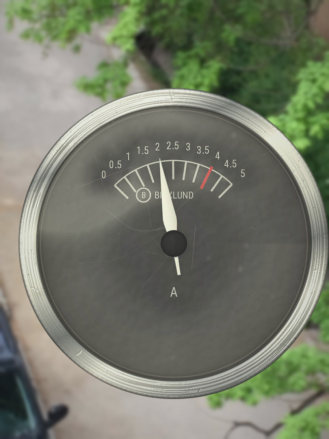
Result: 2 A
